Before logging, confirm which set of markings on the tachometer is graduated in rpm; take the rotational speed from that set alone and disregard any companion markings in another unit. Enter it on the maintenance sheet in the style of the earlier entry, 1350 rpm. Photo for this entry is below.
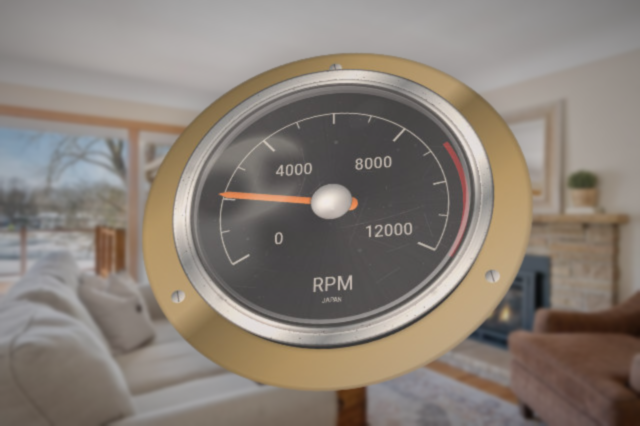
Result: 2000 rpm
